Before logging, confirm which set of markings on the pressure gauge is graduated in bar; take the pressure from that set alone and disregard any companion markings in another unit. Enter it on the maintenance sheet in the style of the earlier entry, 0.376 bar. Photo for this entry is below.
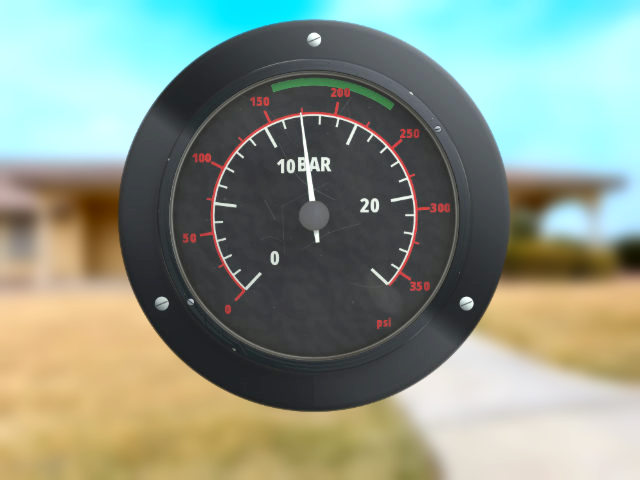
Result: 12 bar
